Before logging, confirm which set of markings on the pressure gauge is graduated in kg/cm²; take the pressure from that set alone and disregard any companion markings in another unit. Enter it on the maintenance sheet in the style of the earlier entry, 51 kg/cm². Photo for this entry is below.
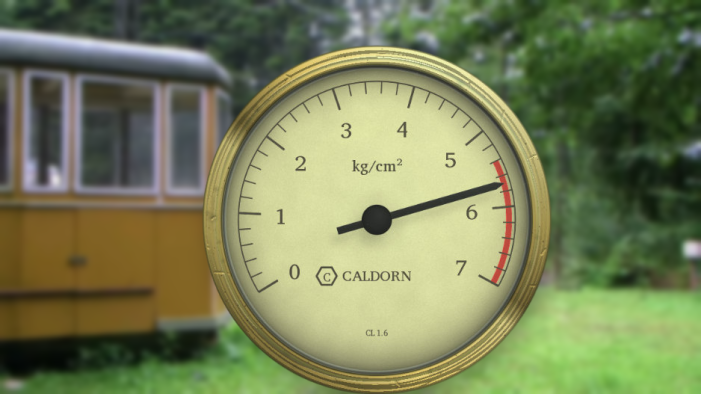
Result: 5.7 kg/cm²
